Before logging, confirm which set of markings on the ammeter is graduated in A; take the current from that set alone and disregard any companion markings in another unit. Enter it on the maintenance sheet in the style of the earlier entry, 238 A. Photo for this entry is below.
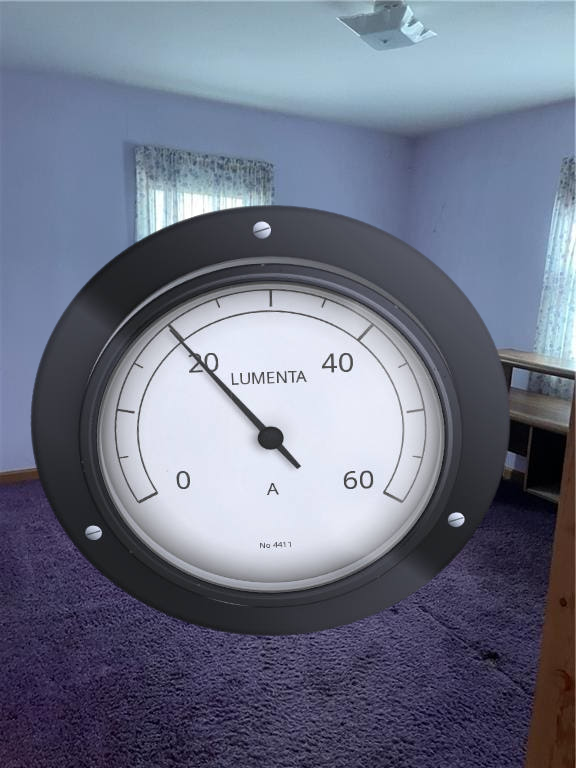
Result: 20 A
